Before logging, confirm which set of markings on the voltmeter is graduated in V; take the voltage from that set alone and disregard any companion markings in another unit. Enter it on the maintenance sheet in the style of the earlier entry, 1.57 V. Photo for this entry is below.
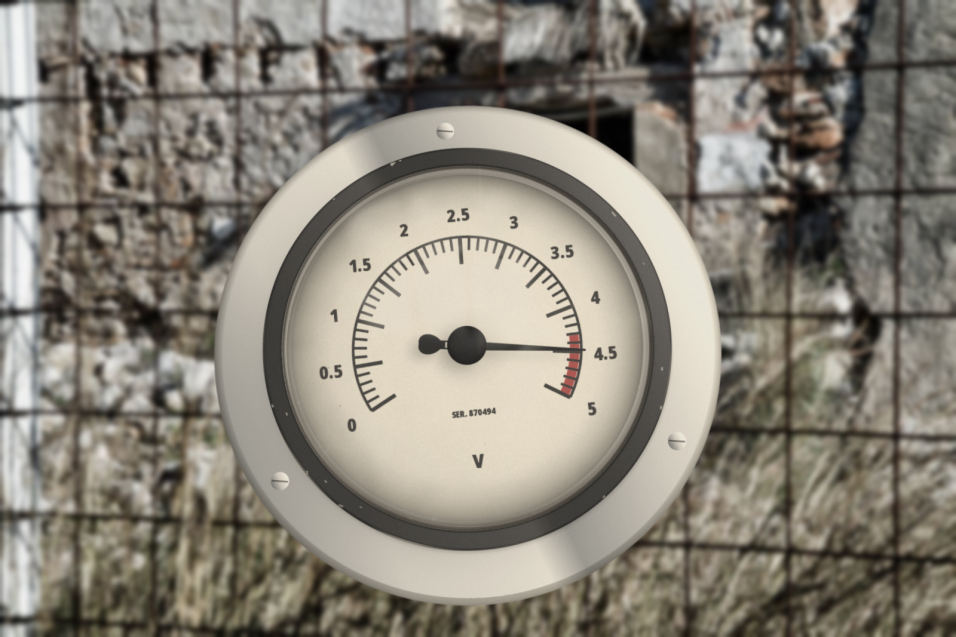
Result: 4.5 V
